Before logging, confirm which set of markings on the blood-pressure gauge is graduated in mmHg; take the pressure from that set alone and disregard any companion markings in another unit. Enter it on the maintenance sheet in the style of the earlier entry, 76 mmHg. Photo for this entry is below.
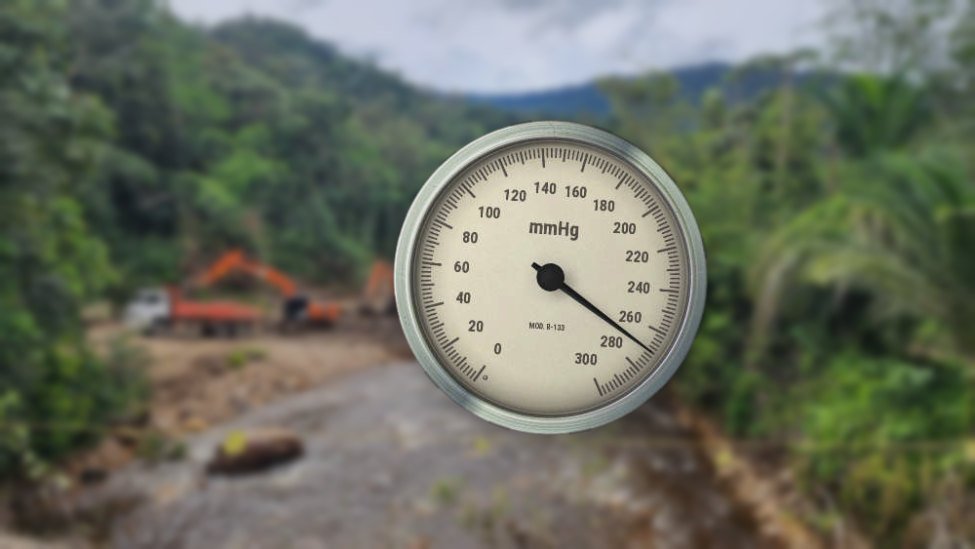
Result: 270 mmHg
